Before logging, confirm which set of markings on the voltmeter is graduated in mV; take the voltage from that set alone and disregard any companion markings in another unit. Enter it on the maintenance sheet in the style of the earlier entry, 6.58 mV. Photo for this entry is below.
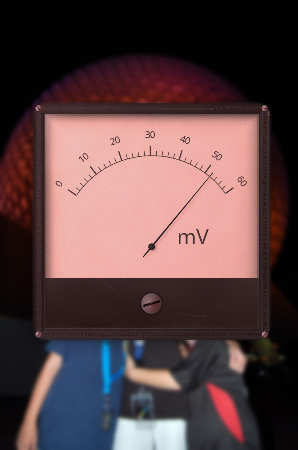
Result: 52 mV
